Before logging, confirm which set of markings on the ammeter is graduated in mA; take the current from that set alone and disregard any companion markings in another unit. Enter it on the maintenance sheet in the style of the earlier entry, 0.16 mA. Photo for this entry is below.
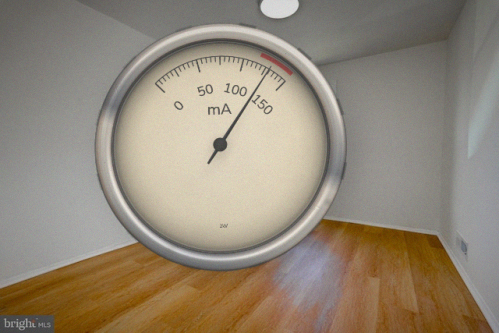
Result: 130 mA
